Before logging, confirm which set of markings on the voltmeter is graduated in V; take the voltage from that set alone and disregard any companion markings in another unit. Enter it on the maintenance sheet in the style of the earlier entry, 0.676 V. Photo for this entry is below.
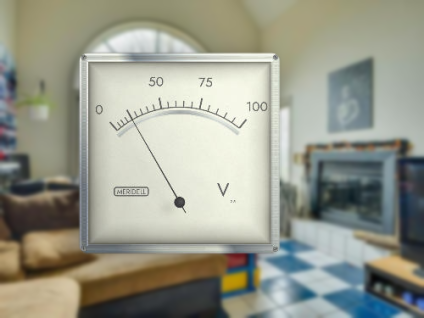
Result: 25 V
